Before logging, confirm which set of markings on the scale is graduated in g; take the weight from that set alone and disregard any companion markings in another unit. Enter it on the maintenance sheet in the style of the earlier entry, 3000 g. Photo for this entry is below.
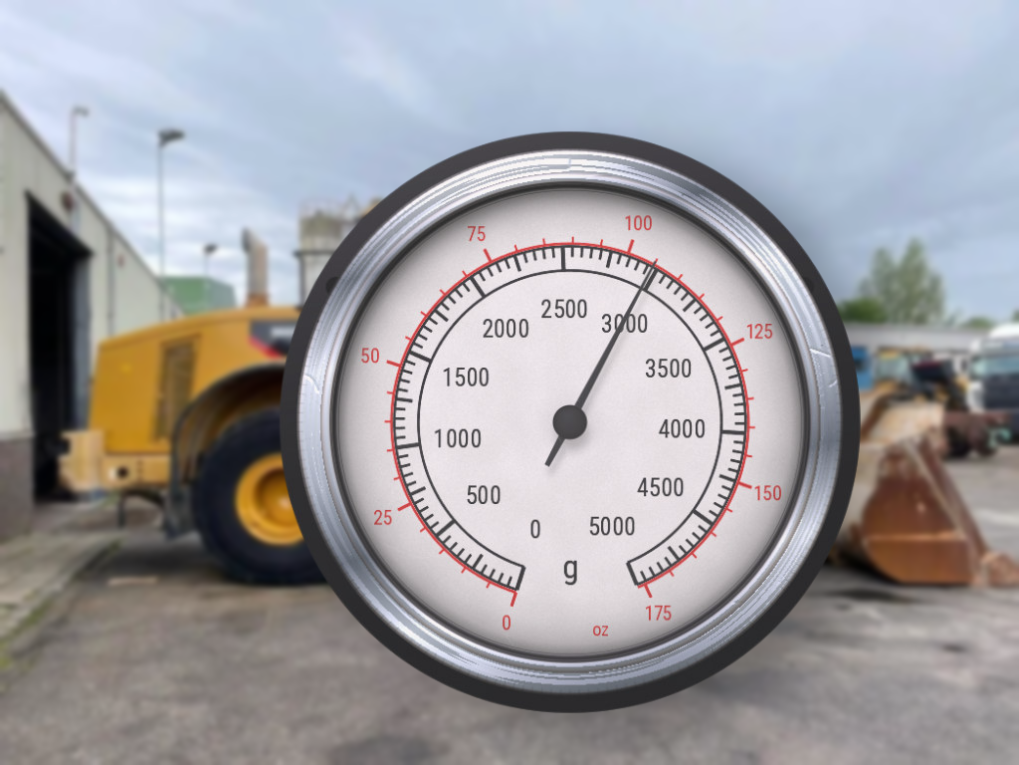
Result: 2975 g
